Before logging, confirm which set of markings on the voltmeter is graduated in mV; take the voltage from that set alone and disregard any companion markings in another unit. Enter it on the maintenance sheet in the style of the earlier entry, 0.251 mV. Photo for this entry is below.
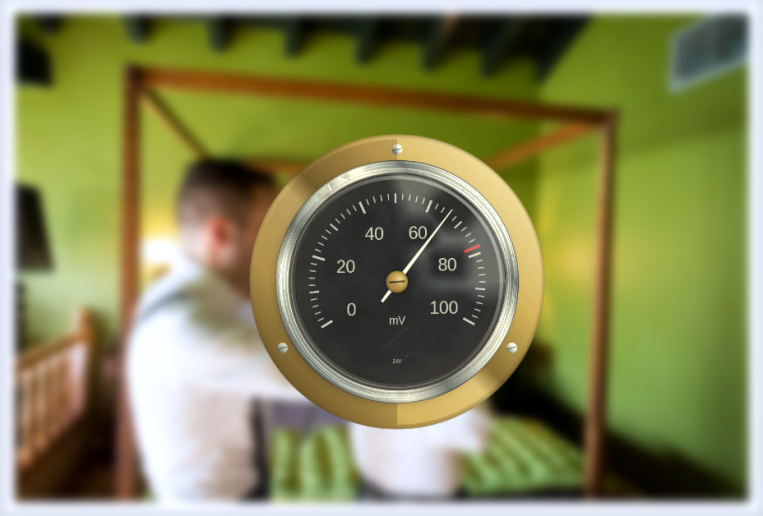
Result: 66 mV
